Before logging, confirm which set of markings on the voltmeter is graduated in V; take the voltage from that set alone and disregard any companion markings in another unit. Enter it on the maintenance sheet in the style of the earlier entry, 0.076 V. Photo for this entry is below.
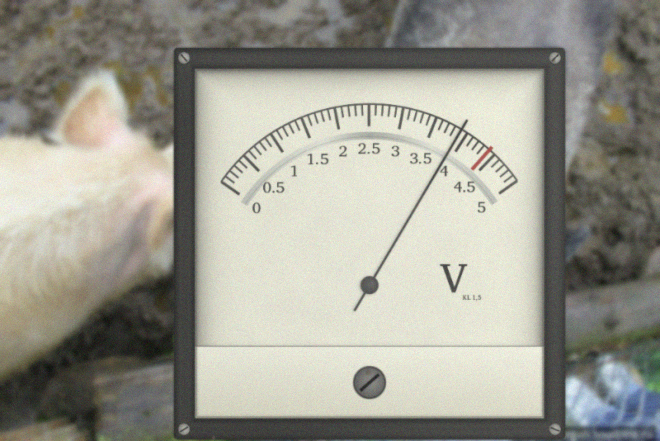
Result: 3.9 V
